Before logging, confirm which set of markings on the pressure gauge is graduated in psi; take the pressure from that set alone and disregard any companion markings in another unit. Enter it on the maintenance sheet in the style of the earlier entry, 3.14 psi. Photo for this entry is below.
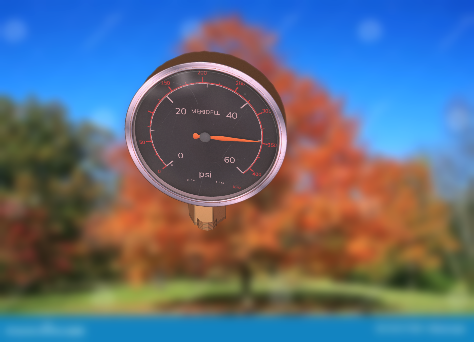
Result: 50 psi
